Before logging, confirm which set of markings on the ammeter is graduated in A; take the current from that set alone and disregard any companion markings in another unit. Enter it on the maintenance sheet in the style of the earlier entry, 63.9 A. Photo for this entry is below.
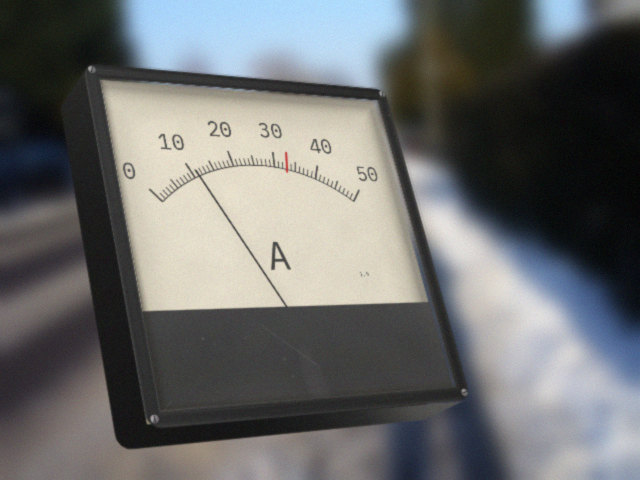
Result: 10 A
